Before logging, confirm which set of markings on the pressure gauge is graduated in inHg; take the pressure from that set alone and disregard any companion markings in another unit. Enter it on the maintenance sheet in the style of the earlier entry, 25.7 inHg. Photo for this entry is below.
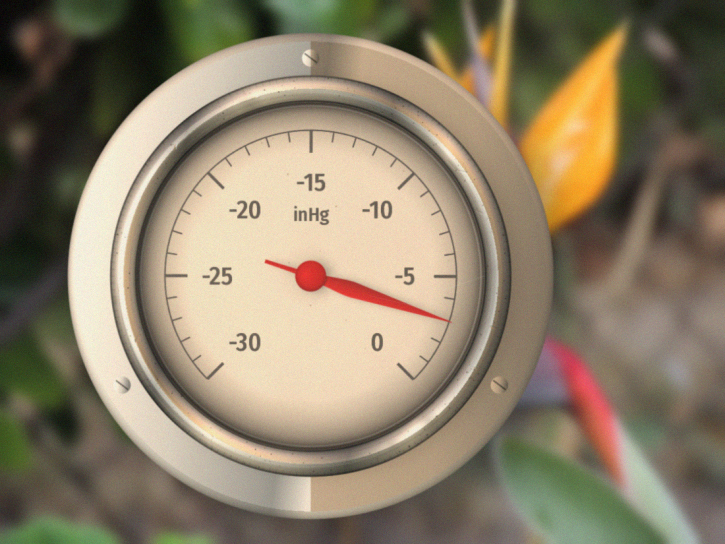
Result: -3 inHg
